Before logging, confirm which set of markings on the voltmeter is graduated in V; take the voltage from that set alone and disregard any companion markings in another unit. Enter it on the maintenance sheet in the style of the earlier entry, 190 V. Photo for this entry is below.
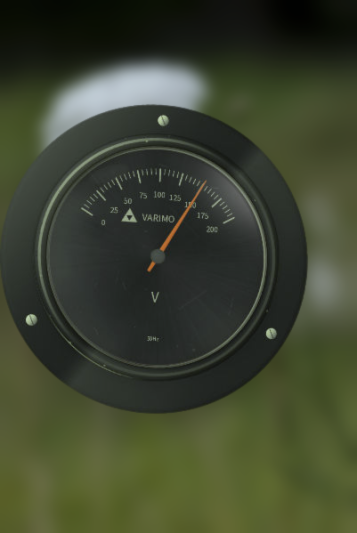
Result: 150 V
